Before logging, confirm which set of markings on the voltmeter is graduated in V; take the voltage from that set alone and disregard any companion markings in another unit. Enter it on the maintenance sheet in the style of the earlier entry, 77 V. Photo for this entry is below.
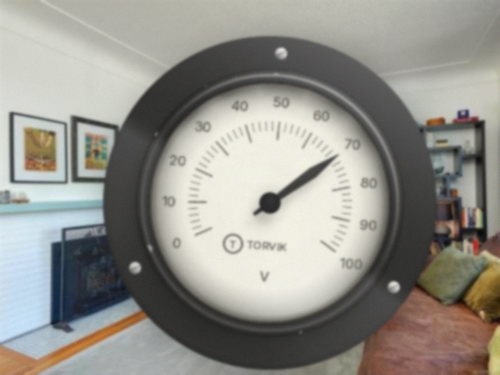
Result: 70 V
